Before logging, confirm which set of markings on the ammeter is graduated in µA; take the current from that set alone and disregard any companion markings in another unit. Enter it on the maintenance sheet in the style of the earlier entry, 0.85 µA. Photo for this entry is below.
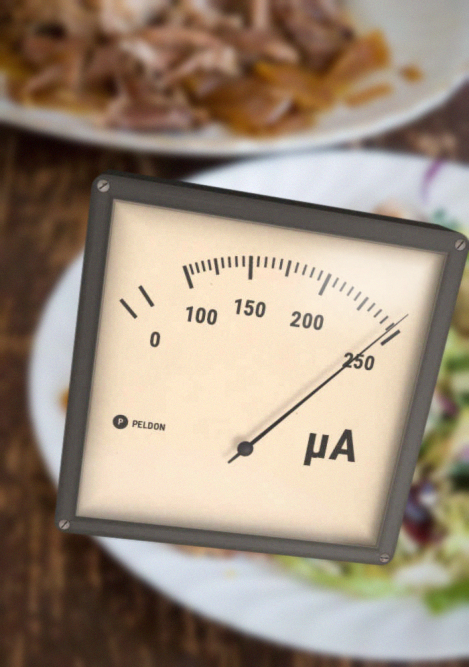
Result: 245 µA
